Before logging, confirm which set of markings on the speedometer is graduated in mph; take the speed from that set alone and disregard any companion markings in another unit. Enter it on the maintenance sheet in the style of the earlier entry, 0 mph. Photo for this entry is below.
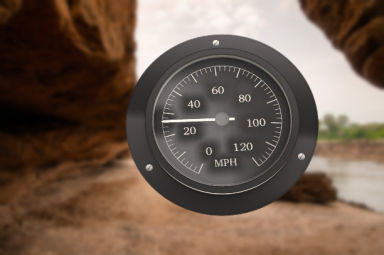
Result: 26 mph
